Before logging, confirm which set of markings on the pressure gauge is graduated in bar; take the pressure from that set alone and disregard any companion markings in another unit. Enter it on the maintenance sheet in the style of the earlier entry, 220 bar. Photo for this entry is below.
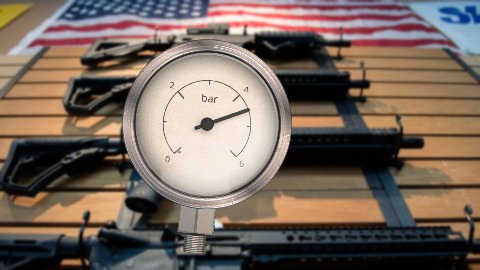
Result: 4.5 bar
